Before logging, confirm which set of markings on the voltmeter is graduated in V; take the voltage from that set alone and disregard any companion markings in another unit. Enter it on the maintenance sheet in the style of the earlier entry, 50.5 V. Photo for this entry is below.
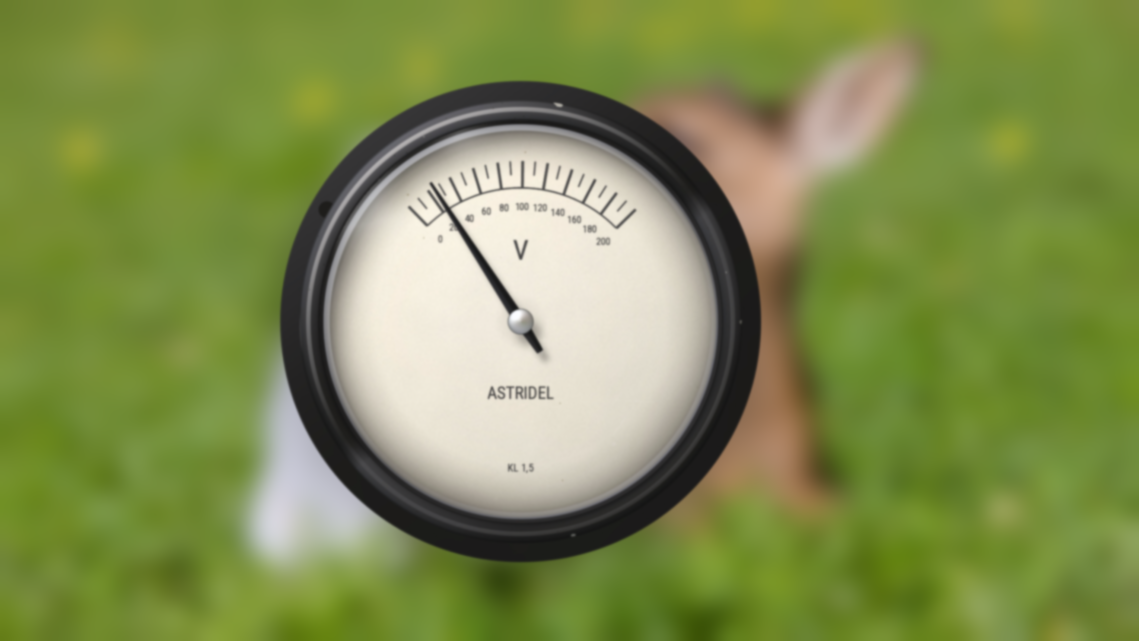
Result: 25 V
